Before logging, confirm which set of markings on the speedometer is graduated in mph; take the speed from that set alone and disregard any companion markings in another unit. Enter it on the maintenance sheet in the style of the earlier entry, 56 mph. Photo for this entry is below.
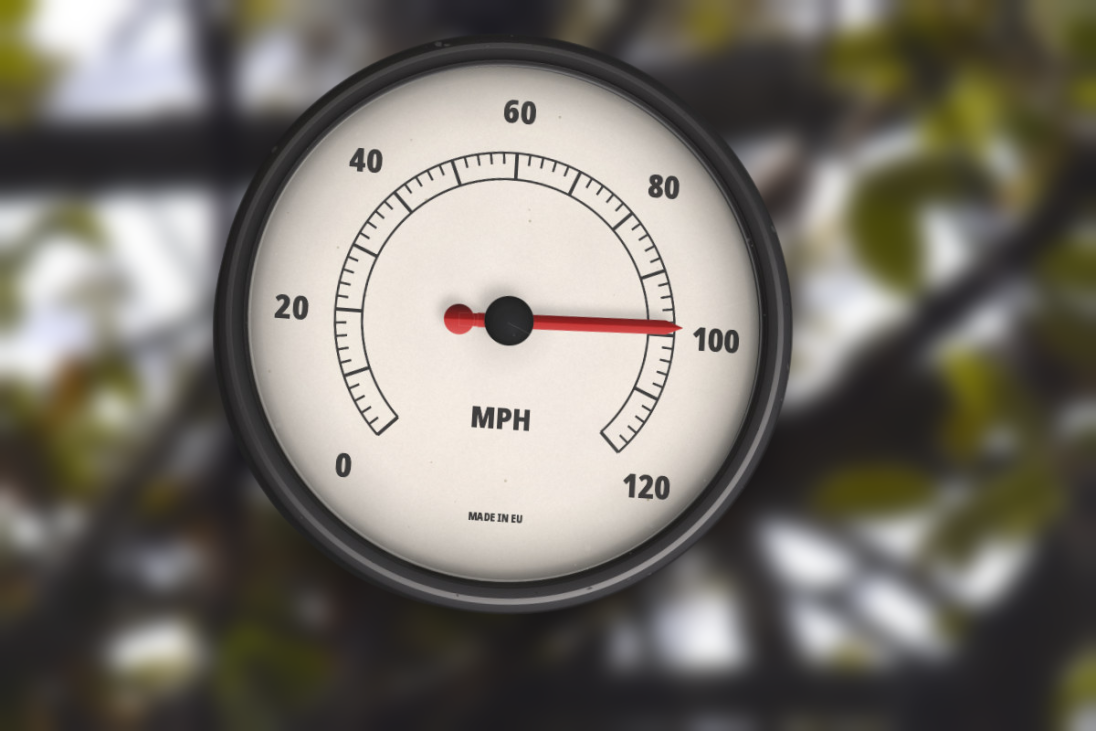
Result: 99 mph
